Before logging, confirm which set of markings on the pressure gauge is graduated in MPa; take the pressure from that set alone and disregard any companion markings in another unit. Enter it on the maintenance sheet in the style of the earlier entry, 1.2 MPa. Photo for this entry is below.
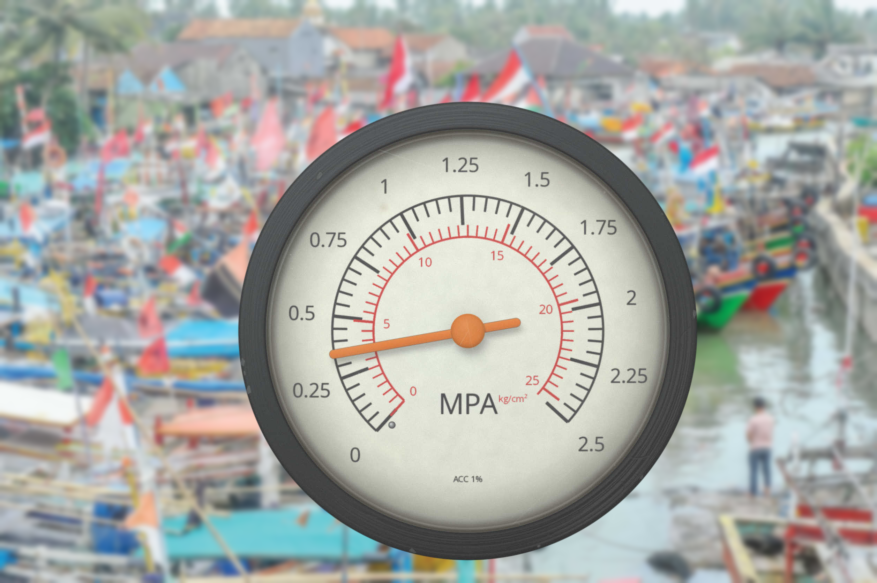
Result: 0.35 MPa
